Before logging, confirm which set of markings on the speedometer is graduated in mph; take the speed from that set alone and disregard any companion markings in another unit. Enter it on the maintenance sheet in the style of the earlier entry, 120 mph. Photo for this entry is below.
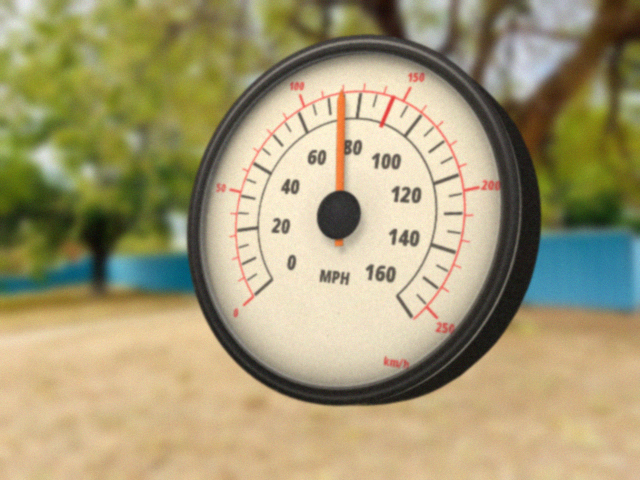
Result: 75 mph
